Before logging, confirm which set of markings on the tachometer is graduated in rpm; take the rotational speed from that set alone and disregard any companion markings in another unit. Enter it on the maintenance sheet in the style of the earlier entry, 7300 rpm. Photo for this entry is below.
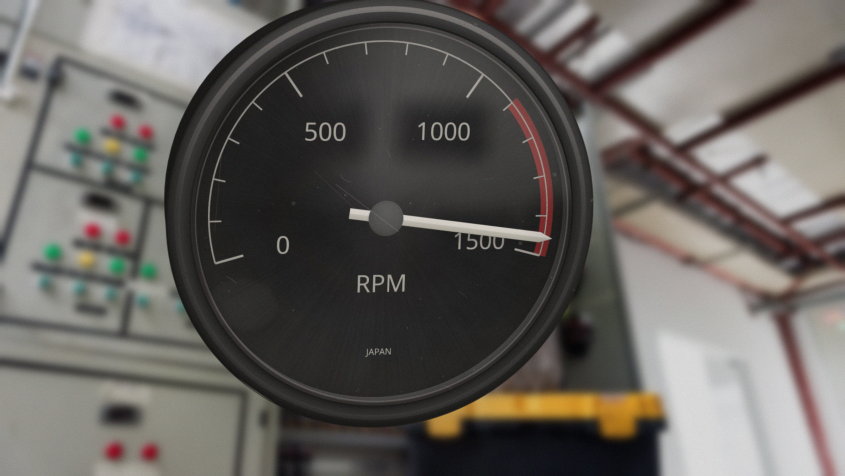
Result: 1450 rpm
